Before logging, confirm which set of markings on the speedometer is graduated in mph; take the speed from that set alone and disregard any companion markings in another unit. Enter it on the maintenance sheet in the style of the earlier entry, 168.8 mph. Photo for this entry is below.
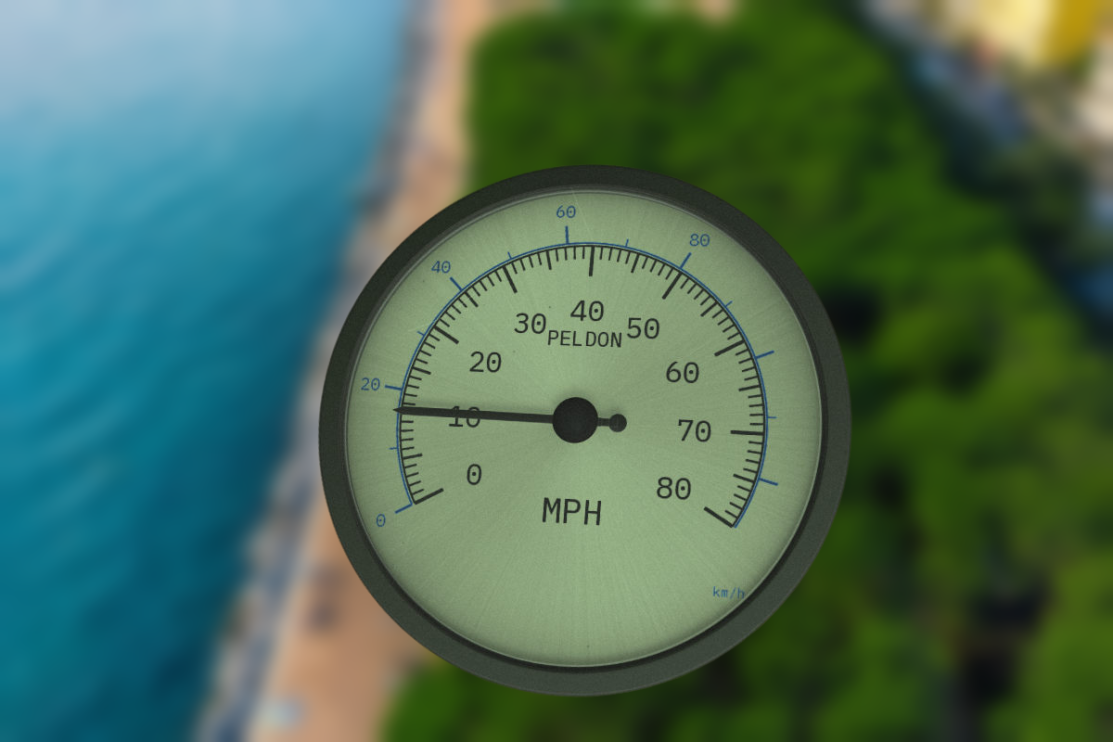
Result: 10 mph
